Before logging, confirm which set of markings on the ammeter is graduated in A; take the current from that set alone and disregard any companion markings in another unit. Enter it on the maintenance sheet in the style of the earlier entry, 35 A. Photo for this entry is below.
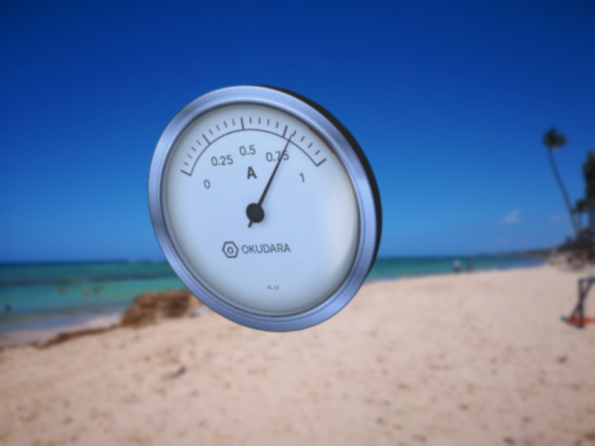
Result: 0.8 A
